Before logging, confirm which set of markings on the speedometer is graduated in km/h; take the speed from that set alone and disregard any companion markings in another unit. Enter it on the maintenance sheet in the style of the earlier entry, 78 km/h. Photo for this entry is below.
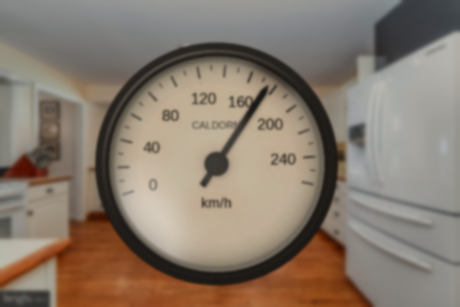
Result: 175 km/h
